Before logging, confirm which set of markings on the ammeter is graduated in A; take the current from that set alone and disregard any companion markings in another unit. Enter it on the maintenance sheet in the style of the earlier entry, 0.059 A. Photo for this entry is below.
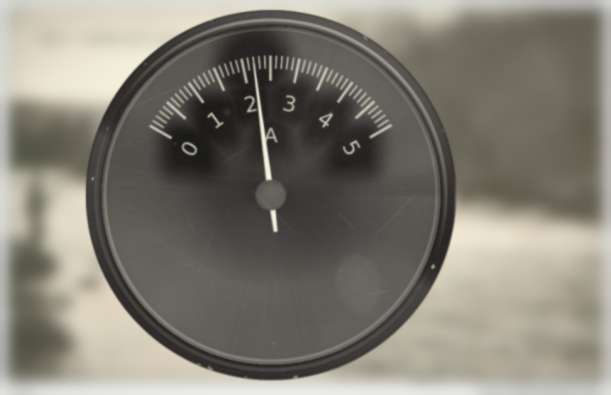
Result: 2.2 A
